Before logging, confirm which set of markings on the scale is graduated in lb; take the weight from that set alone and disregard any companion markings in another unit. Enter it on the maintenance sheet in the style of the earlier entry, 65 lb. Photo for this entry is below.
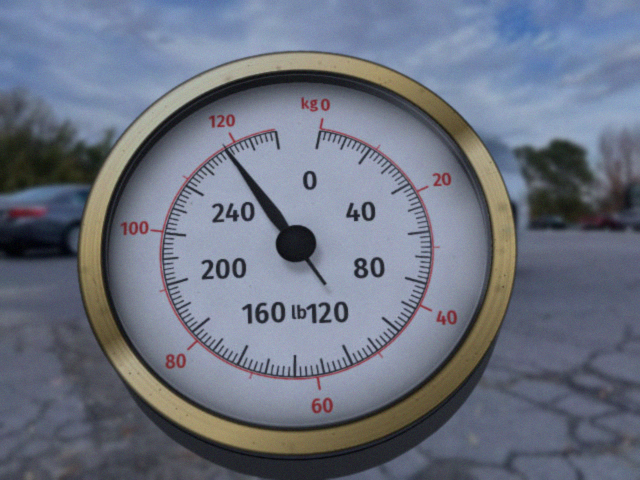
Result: 260 lb
